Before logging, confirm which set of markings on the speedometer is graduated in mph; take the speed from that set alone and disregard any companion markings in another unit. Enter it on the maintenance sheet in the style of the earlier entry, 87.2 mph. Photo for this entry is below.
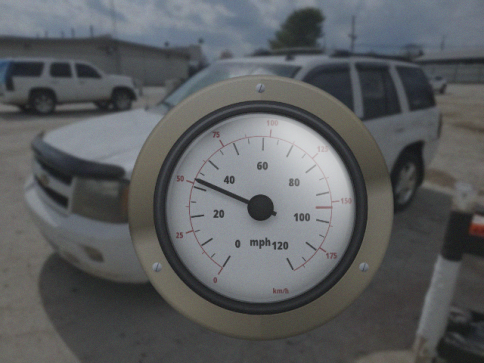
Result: 32.5 mph
